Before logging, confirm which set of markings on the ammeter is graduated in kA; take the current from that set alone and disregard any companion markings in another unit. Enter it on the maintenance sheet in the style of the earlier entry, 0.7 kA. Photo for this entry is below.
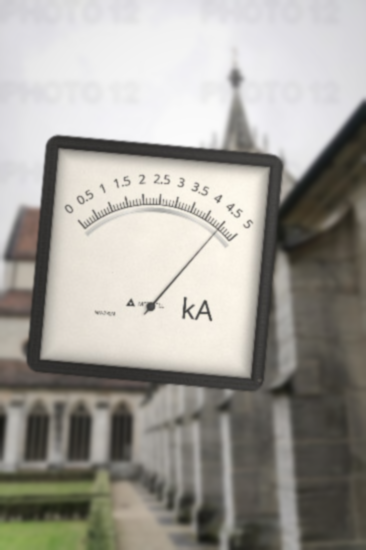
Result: 4.5 kA
